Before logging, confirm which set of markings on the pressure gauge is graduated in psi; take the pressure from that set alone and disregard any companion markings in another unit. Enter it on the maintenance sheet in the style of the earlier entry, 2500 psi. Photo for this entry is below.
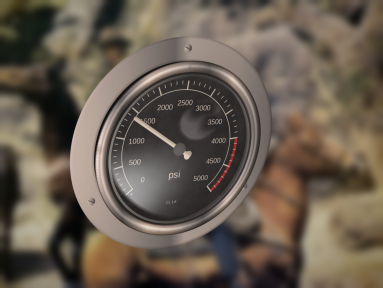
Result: 1400 psi
